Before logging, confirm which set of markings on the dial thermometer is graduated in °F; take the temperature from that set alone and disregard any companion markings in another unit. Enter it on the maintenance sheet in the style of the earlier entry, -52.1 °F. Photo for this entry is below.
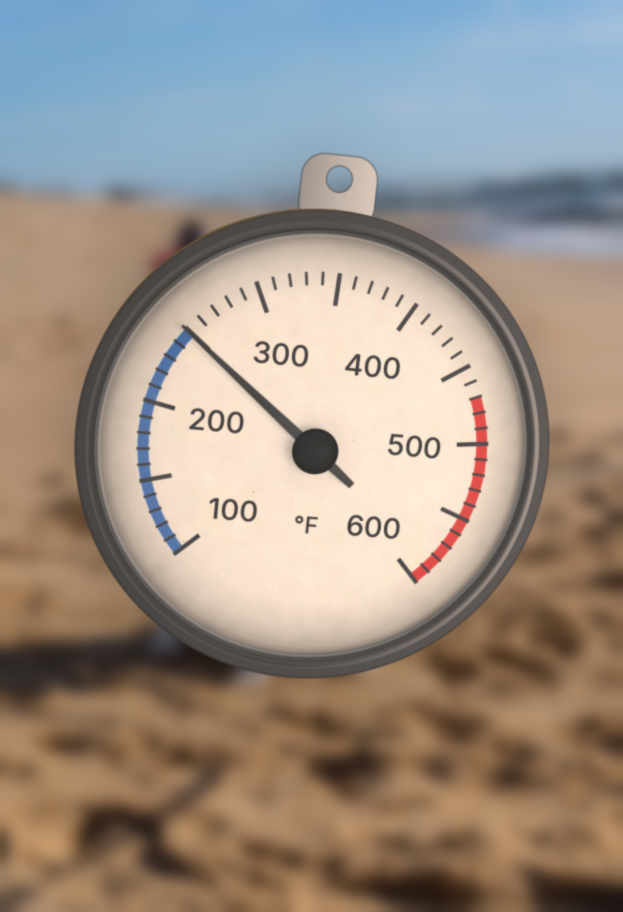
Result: 250 °F
